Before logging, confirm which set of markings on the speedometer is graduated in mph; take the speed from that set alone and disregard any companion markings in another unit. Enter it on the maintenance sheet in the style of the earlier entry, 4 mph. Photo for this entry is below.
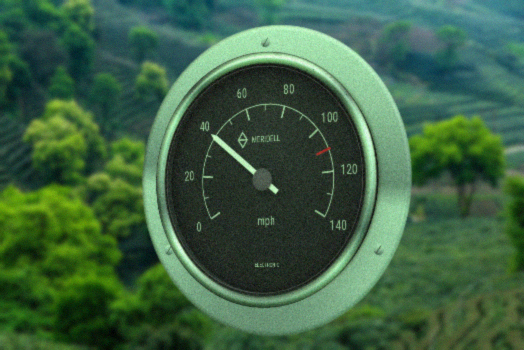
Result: 40 mph
